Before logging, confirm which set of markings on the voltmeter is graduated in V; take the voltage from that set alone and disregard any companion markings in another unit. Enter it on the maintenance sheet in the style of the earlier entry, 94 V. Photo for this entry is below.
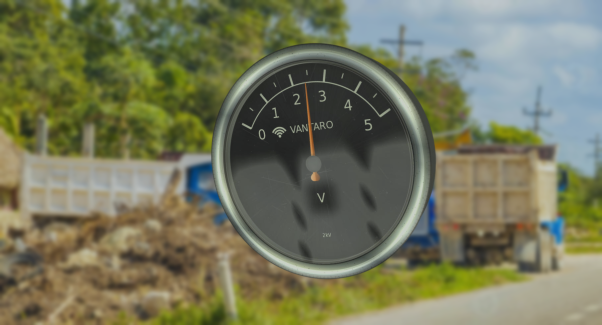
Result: 2.5 V
